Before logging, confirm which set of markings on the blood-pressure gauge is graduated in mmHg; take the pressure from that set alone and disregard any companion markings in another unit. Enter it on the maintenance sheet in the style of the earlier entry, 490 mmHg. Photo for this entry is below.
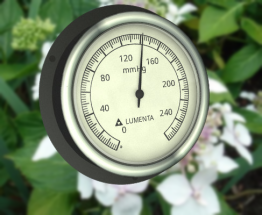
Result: 140 mmHg
